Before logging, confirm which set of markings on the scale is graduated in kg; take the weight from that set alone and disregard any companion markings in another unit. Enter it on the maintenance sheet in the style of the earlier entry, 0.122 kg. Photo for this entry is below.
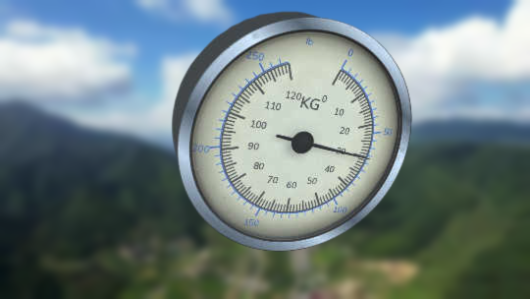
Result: 30 kg
